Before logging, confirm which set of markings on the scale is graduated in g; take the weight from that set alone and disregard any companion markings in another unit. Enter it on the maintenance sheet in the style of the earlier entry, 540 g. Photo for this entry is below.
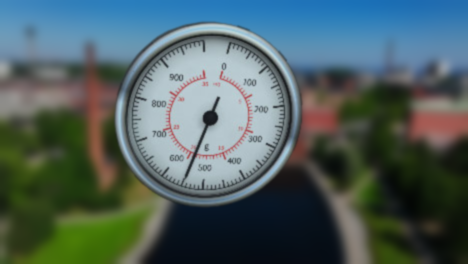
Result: 550 g
